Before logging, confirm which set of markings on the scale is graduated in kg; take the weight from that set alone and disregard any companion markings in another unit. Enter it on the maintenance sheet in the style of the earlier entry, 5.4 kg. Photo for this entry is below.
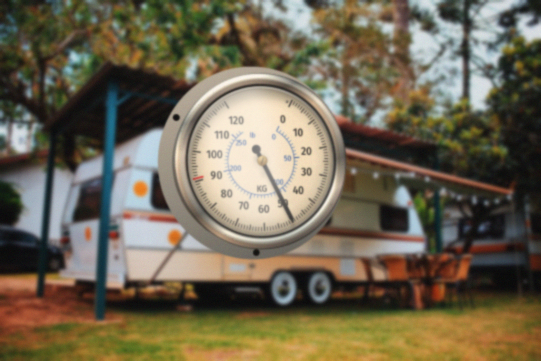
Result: 50 kg
